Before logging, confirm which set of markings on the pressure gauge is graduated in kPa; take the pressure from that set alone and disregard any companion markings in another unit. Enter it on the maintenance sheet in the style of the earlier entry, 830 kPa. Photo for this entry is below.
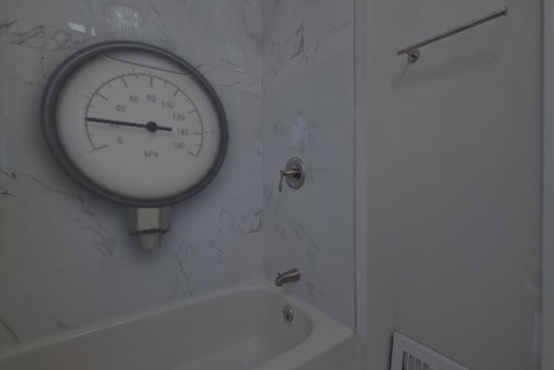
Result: 20 kPa
